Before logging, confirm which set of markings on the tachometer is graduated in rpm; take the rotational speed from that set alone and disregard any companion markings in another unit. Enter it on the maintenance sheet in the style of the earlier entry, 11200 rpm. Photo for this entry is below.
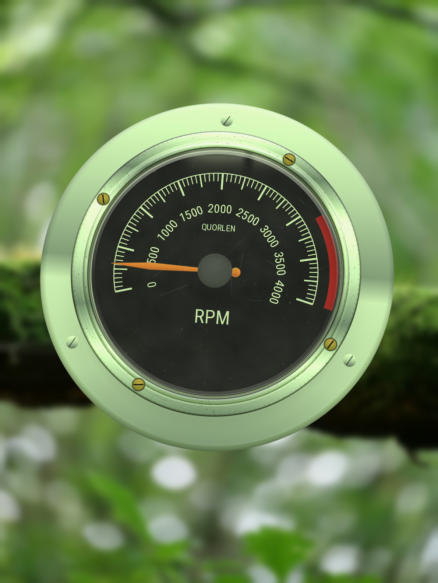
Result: 300 rpm
